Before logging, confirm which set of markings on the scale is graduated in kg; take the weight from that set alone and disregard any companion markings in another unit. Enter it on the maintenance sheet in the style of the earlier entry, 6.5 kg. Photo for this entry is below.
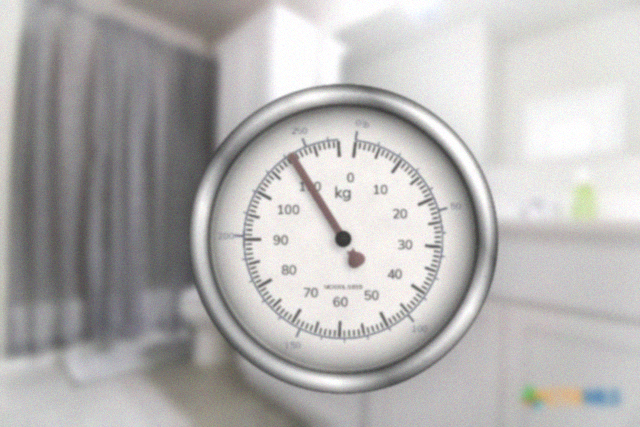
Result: 110 kg
